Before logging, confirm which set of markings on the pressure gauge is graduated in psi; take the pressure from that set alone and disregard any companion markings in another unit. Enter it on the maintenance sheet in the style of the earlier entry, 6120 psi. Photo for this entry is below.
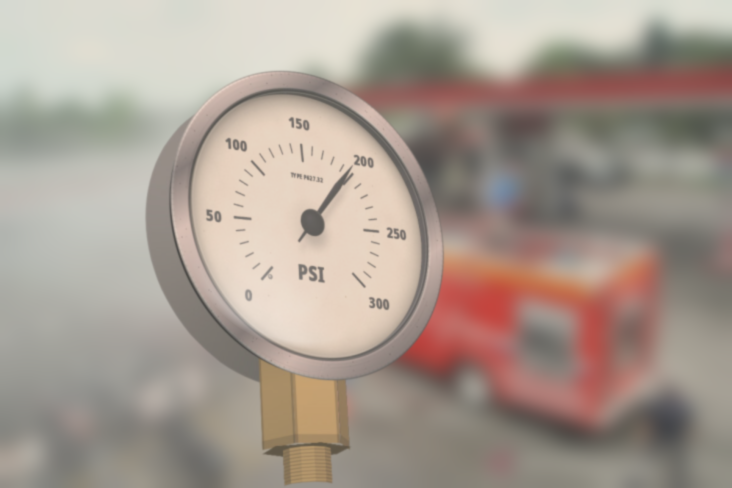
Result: 195 psi
